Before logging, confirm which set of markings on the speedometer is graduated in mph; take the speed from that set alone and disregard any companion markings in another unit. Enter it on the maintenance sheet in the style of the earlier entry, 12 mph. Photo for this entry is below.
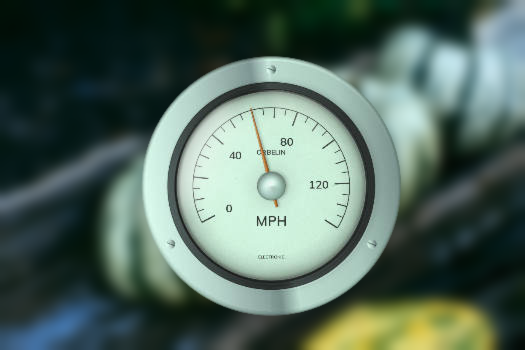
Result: 60 mph
